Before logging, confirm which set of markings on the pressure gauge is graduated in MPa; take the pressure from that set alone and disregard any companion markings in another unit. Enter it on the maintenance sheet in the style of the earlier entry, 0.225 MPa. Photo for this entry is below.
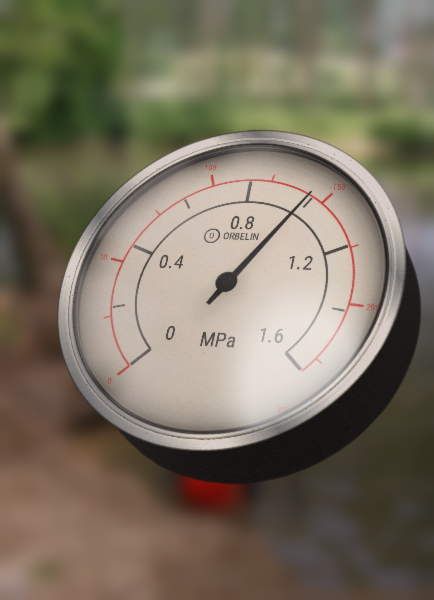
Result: 1 MPa
